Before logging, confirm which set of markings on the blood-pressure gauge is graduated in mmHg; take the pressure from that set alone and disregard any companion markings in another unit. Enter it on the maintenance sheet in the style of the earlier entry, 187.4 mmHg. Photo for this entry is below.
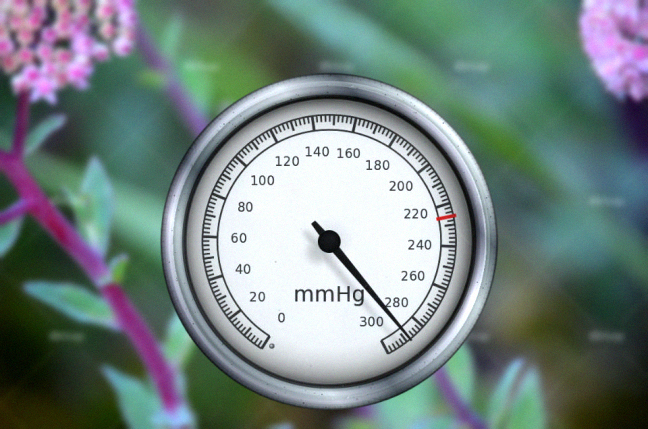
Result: 288 mmHg
